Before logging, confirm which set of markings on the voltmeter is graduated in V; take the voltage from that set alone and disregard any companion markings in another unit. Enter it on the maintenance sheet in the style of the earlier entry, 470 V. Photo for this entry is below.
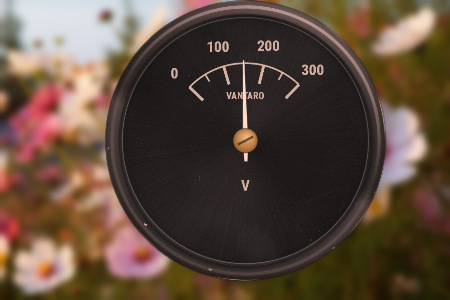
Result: 150 V
